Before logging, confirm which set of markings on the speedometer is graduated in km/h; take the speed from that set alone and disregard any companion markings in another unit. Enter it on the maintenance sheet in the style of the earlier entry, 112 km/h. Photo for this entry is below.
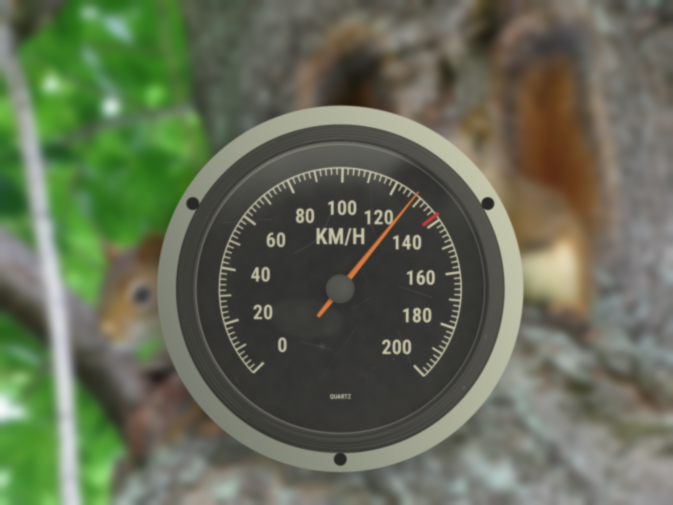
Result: 128 km/h
